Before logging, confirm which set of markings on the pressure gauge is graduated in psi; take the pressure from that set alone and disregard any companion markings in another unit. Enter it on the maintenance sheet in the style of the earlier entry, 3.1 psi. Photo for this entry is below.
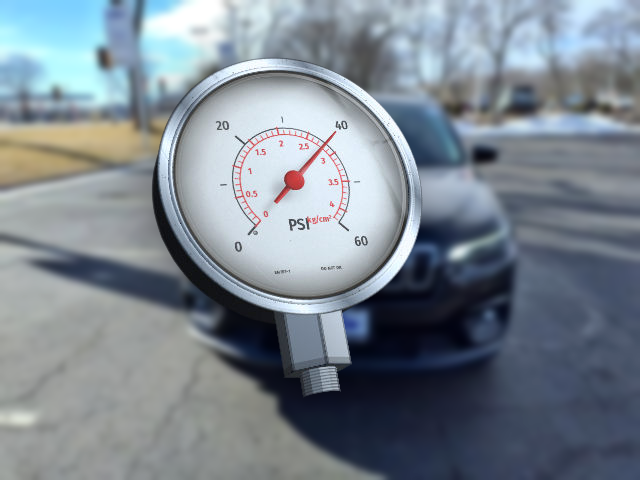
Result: 40 psi
